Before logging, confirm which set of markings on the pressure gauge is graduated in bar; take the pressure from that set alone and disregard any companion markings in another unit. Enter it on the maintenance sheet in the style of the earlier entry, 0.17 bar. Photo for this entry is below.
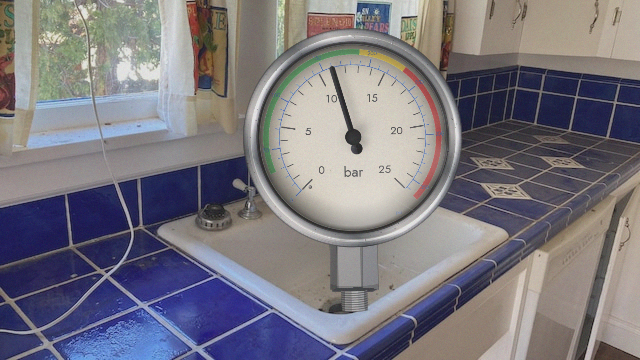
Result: 11 bar
